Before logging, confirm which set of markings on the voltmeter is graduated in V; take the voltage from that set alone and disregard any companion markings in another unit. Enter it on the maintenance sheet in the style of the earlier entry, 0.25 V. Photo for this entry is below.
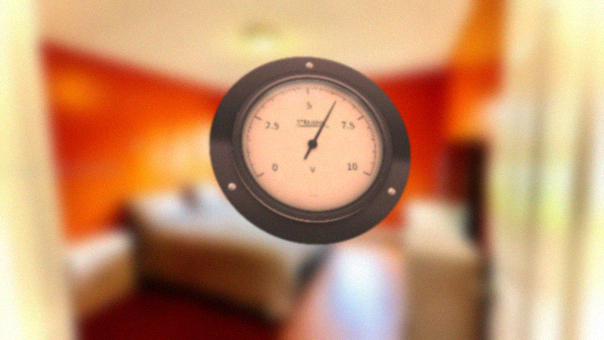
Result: 6.25 V
